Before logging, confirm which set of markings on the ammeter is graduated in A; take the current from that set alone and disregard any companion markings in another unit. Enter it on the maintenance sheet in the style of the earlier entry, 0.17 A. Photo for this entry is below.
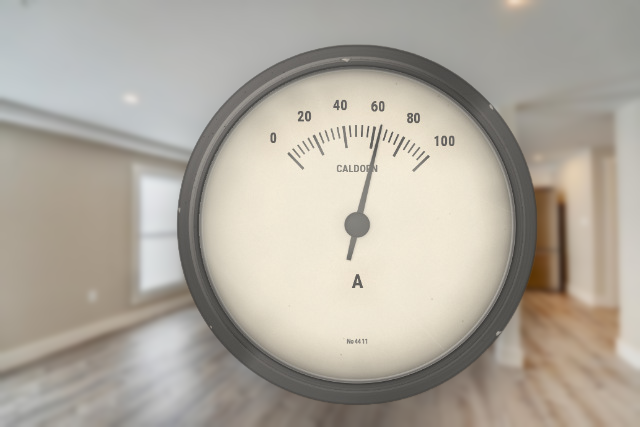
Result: 64 A
